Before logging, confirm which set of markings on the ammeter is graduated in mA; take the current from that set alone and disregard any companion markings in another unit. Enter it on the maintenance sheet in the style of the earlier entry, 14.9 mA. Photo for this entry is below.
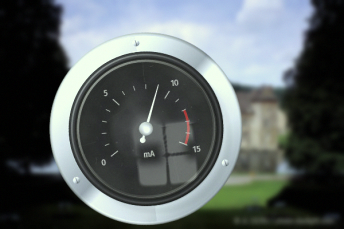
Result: 9 mA
